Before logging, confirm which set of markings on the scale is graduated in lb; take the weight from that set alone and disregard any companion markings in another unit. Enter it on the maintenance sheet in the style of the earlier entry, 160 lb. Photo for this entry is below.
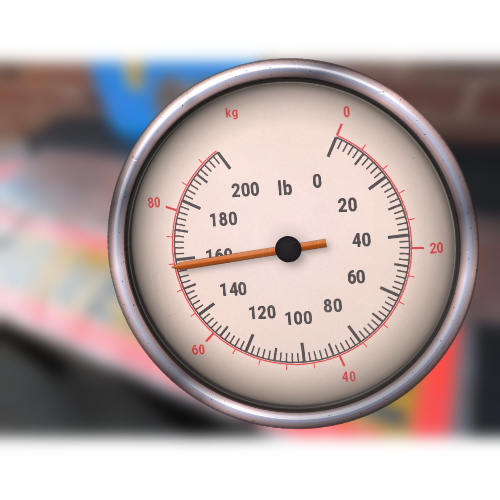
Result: 158 lb
